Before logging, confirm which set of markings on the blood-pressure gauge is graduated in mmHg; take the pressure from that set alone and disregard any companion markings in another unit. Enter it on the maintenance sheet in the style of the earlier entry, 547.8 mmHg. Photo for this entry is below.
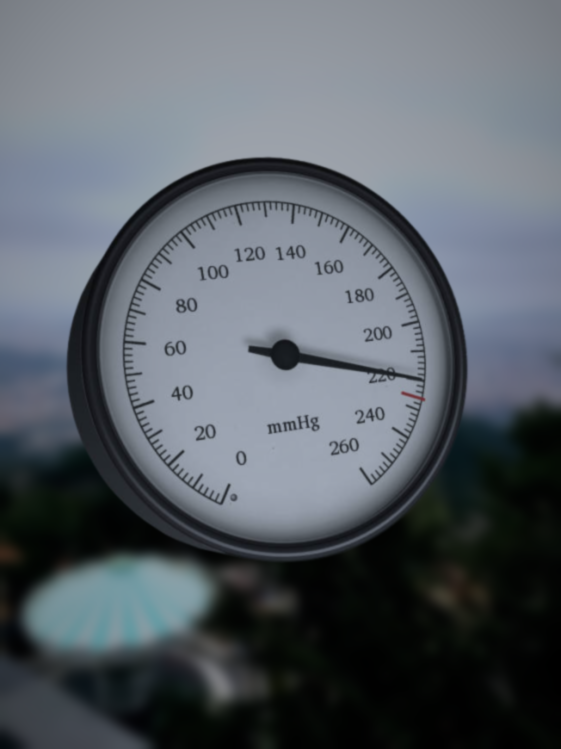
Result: 220 mmHg
